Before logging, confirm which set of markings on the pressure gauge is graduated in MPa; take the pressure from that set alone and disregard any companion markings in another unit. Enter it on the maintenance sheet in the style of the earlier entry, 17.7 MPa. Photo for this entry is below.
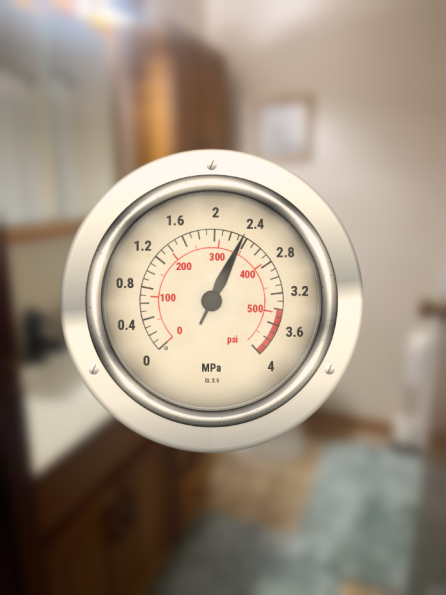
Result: 2.35 MPa
